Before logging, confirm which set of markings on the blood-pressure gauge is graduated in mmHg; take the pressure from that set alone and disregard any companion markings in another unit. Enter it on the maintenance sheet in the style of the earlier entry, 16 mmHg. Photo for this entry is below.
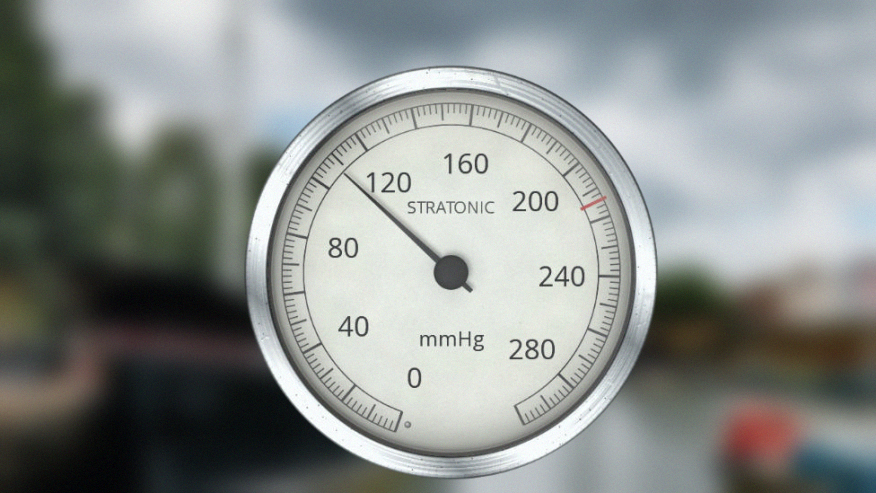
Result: 108 mmHg
